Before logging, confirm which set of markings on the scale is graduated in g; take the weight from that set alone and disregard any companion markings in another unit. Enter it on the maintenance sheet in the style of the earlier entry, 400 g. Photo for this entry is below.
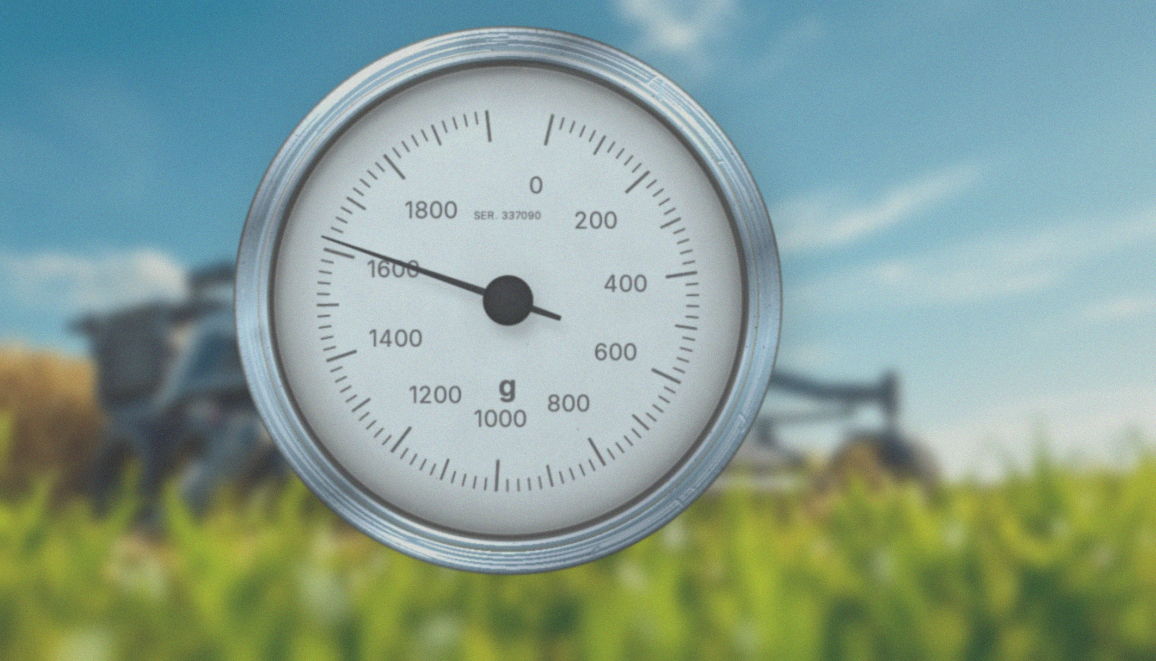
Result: 1620 g
